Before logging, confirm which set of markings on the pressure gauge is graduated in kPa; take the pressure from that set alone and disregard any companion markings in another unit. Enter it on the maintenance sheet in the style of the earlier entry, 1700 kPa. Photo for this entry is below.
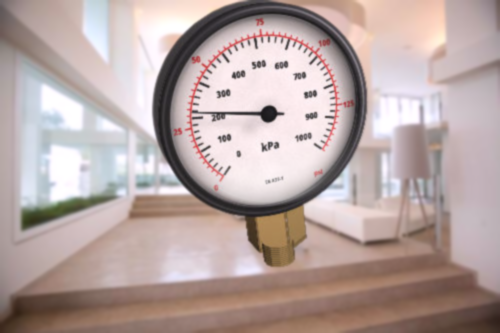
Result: 220 kPa
